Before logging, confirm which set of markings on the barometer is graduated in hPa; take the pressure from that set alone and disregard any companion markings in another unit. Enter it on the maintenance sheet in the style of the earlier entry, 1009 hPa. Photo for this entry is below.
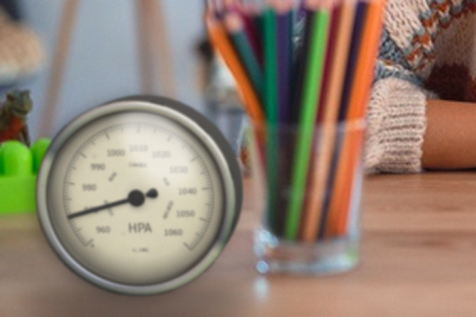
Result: 970 hPa
